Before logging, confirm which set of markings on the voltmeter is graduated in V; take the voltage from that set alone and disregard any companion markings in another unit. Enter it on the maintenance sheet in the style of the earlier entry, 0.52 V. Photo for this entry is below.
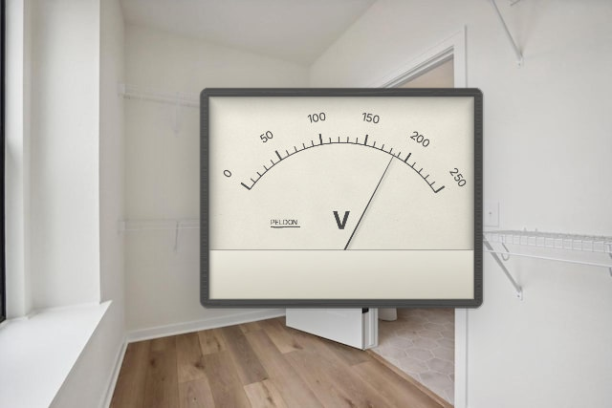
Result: 185 V
